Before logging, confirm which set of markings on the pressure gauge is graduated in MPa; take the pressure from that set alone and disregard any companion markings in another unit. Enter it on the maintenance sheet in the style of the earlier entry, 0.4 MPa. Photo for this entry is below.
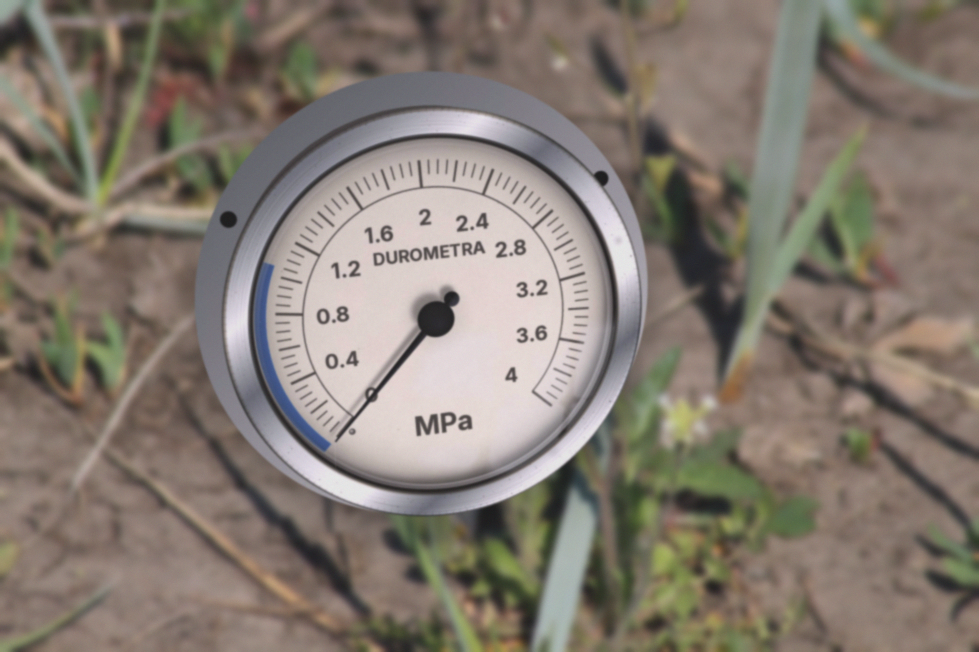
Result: 0 MPa
